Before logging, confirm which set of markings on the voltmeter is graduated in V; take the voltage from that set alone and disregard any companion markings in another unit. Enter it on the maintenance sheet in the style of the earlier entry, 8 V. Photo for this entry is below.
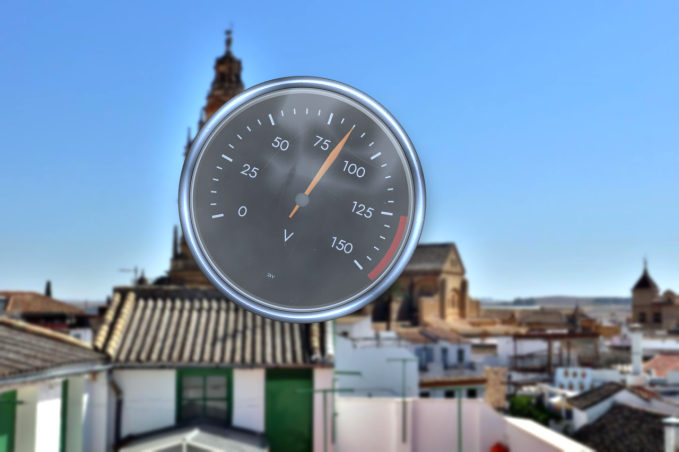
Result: 85 V
